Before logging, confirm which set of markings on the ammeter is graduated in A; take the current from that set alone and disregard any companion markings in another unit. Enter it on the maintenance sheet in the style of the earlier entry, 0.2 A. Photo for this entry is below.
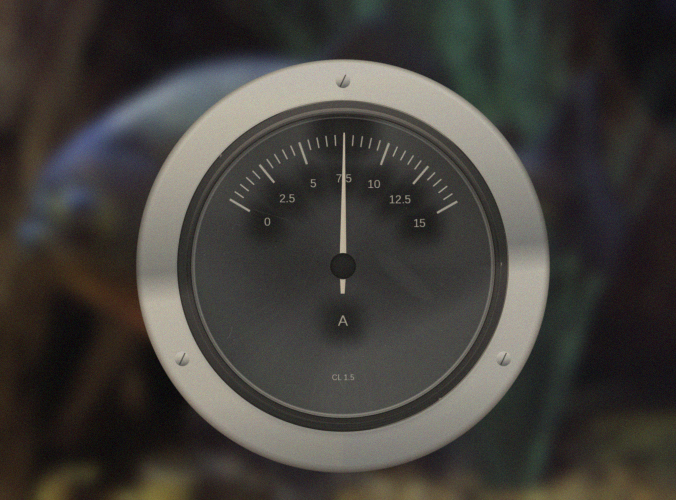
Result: 7.5 A
